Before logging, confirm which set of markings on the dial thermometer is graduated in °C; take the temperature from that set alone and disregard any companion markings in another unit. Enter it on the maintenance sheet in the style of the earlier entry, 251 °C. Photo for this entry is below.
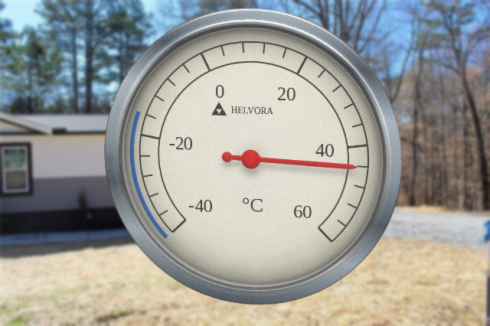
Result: 44 °C
